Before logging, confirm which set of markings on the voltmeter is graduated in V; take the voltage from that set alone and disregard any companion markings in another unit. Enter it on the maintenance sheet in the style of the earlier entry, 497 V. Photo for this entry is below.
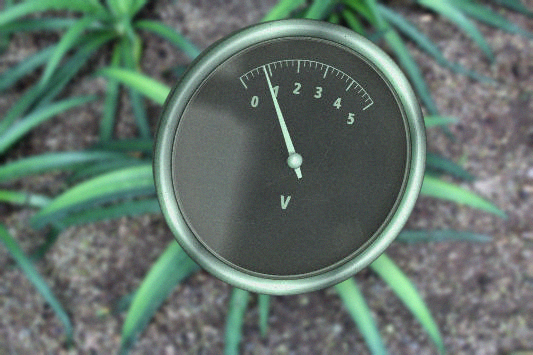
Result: 0.8 V
